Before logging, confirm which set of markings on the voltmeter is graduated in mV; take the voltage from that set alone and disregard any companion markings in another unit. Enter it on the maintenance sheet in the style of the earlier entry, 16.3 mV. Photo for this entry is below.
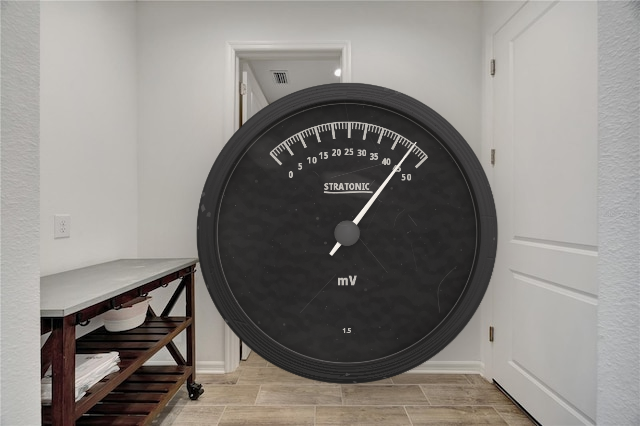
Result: 45 mV
